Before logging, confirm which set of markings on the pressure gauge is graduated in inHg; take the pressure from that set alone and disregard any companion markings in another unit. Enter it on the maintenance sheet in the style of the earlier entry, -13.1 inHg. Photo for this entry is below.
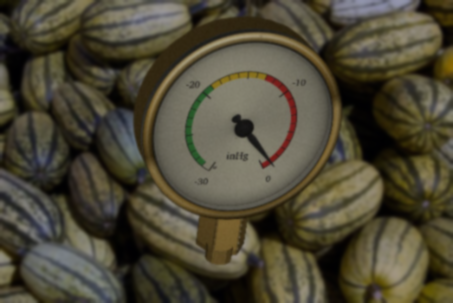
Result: -1 inHg
